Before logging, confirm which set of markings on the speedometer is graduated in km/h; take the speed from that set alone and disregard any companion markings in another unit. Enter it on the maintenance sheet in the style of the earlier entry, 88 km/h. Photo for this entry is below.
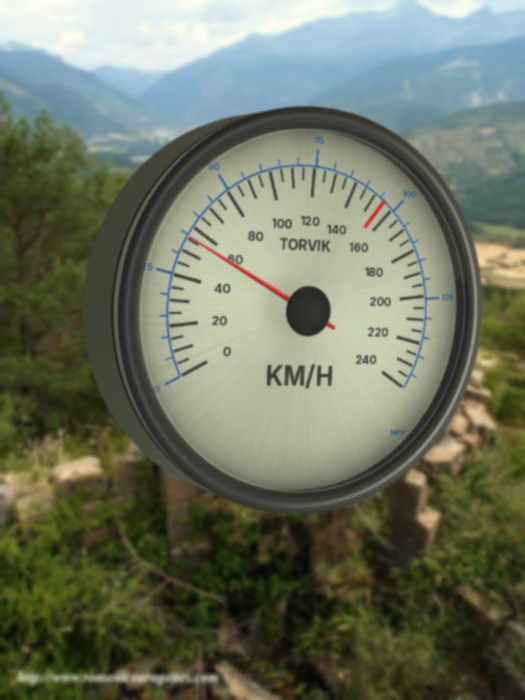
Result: 55 km/h
